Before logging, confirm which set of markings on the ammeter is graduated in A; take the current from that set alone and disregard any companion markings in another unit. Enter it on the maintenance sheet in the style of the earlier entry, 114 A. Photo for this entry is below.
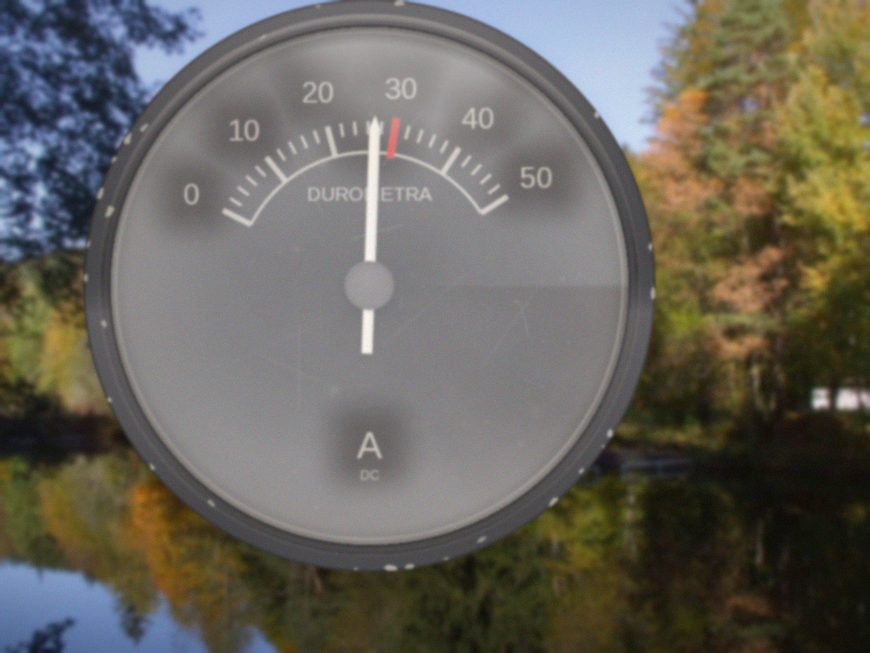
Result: 27 A
